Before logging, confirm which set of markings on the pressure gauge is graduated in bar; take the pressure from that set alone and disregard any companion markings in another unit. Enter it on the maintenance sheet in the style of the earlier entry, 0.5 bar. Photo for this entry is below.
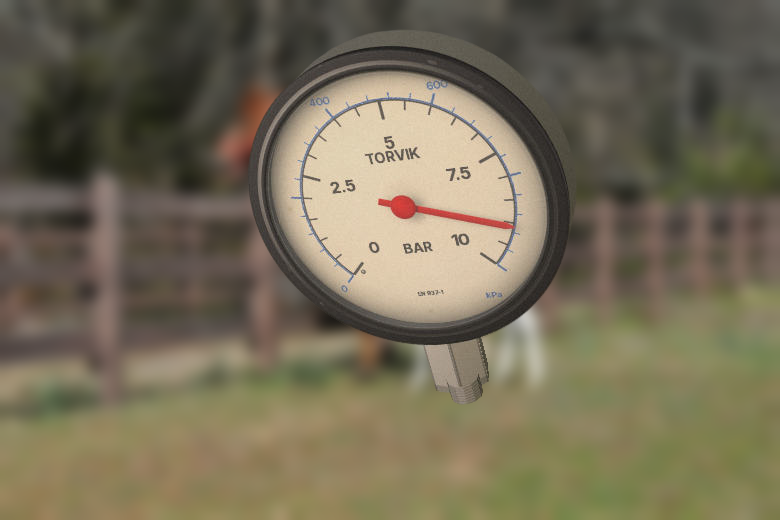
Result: 9 bar
